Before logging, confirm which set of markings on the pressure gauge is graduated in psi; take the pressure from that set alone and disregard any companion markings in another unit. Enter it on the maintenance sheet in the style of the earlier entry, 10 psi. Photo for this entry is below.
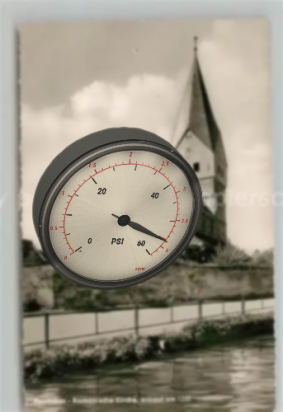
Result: 55 psi
